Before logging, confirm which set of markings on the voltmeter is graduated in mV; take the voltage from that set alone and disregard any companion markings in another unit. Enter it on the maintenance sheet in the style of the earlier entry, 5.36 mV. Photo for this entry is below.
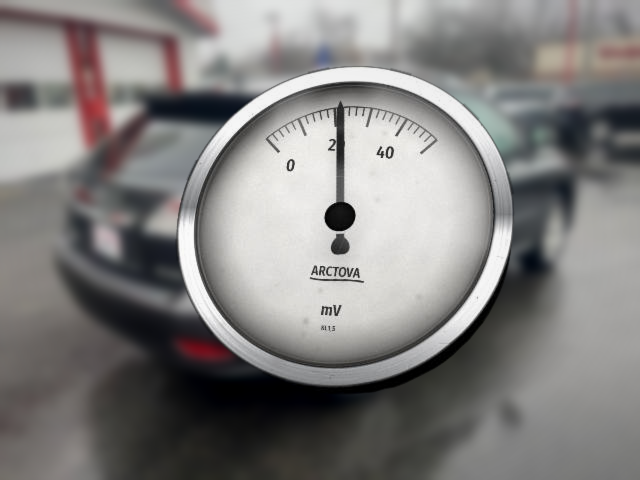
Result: 22 mV
